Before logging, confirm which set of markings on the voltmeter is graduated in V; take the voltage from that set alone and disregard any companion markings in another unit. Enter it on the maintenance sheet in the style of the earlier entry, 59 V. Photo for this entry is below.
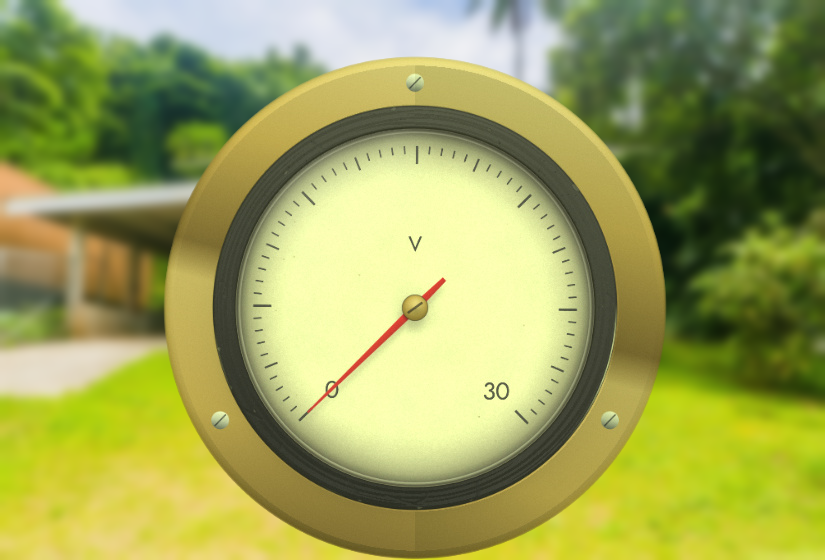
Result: 0 V
